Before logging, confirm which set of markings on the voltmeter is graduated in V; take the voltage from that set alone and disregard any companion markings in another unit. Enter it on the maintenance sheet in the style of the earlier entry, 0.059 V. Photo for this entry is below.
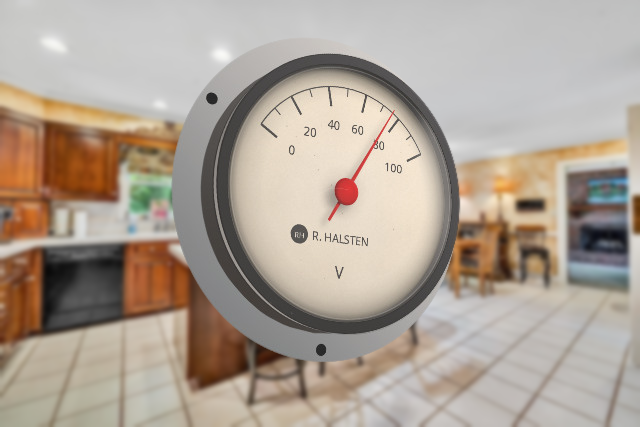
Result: 75 V
